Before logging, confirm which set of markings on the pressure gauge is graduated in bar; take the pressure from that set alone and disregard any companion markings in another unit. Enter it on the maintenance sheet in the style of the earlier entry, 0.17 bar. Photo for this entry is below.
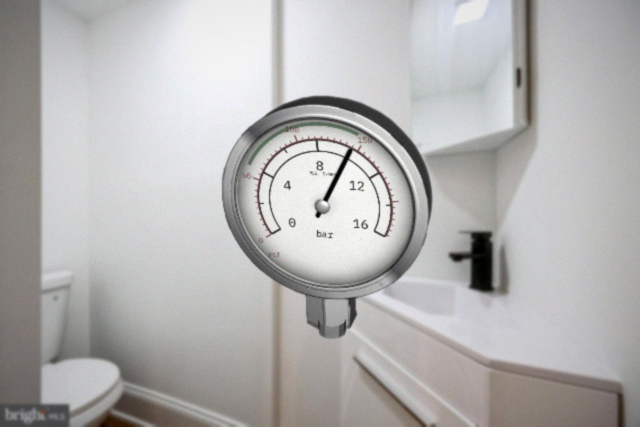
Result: 10 bar
